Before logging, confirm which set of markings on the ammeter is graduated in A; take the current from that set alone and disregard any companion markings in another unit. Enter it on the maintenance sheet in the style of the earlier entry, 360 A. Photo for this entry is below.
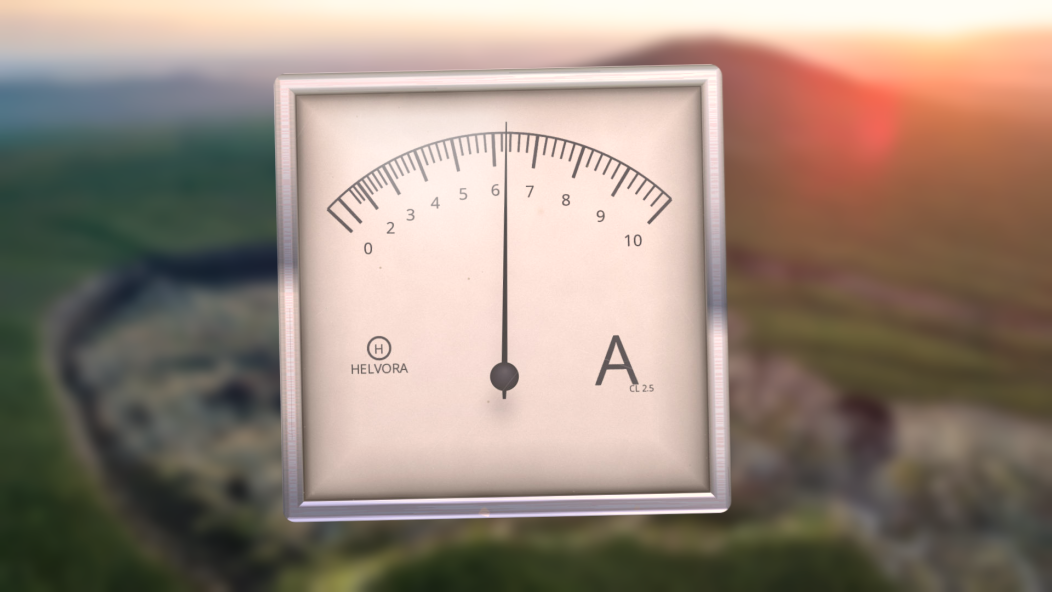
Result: 6.3 A
